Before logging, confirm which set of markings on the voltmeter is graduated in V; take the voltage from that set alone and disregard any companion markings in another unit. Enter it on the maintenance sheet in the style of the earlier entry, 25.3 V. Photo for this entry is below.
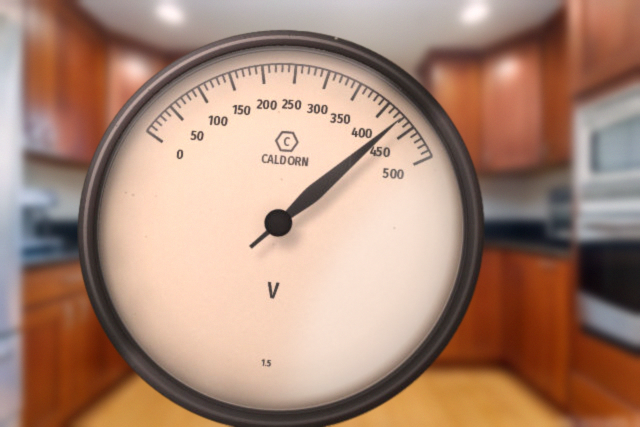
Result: 430 V
